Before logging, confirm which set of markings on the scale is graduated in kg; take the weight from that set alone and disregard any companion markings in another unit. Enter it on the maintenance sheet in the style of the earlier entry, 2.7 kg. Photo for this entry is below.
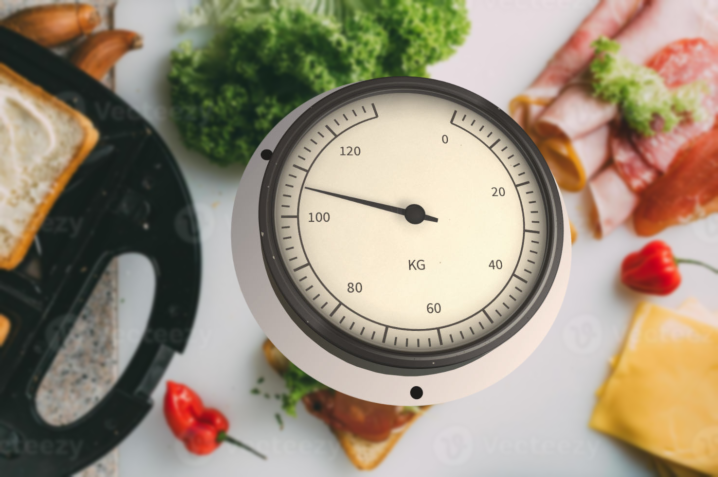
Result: 106 kg
